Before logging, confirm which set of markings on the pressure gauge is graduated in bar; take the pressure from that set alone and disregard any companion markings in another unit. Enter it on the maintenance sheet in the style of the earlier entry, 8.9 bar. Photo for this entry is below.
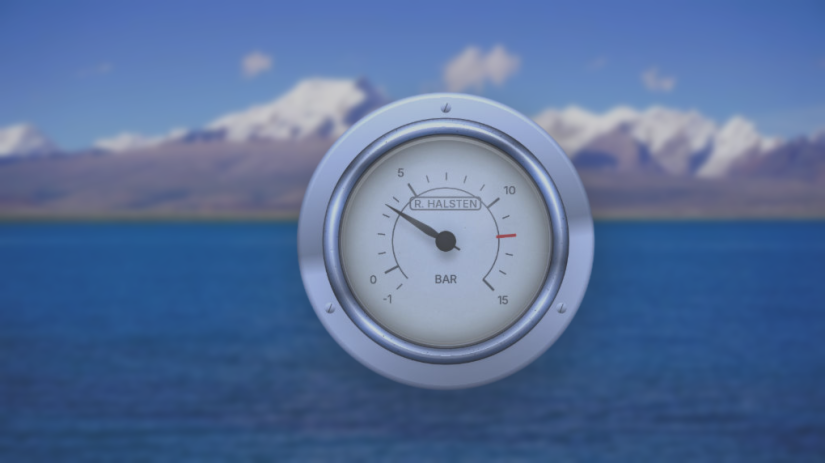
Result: 3.5 bar
